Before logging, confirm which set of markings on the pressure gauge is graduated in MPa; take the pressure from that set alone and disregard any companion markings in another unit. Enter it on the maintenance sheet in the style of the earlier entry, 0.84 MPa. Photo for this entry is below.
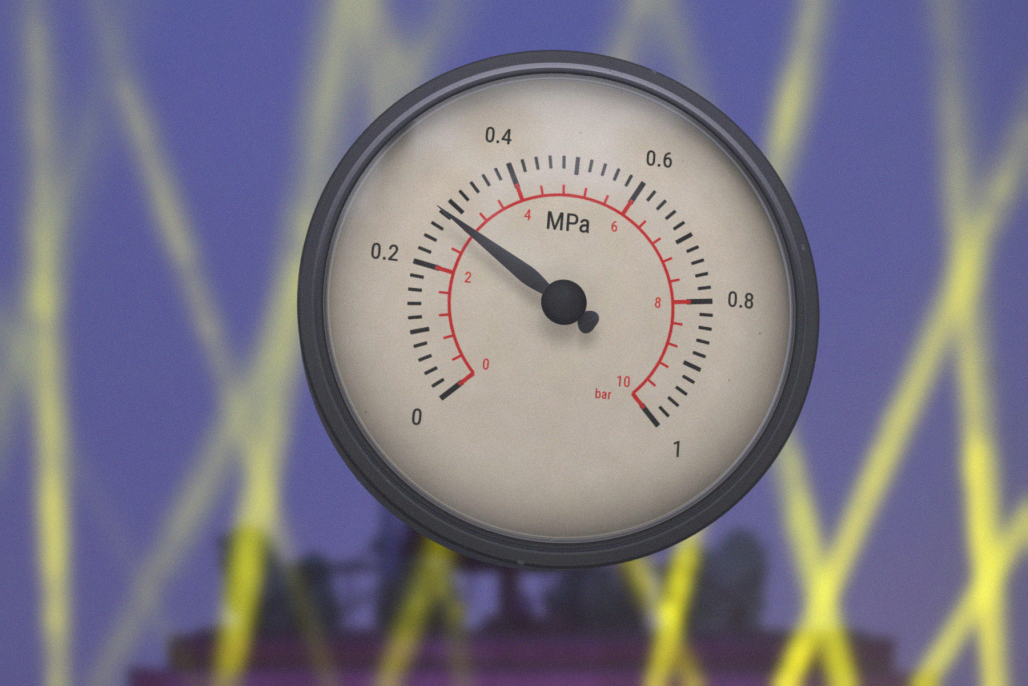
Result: 0.28 MPa
